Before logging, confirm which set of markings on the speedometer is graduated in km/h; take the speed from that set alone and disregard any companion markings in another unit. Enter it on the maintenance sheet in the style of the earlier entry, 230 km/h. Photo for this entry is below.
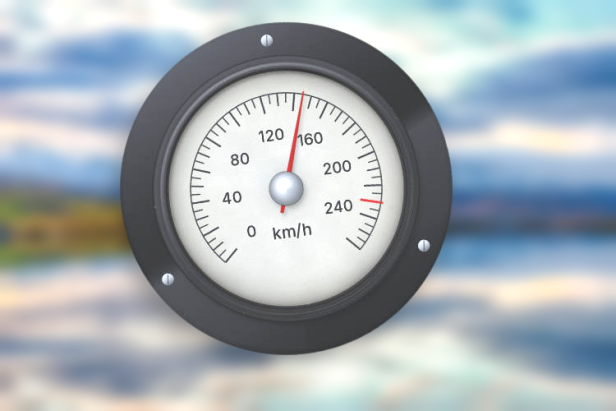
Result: 145 km/h
